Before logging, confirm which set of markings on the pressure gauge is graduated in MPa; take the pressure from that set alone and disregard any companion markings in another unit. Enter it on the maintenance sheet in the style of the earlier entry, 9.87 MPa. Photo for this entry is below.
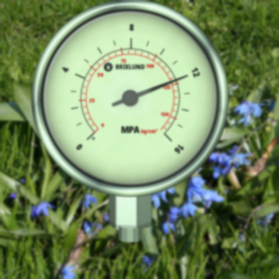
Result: 12 MPa
